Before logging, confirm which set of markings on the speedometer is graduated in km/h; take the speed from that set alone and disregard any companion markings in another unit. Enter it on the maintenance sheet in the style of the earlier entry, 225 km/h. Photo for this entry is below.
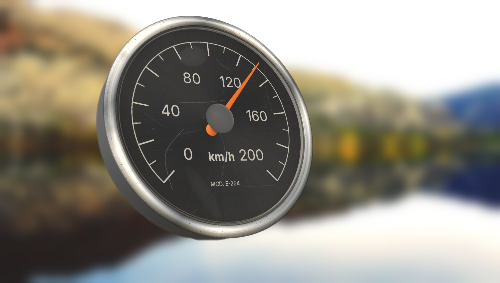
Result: 130 km/h
